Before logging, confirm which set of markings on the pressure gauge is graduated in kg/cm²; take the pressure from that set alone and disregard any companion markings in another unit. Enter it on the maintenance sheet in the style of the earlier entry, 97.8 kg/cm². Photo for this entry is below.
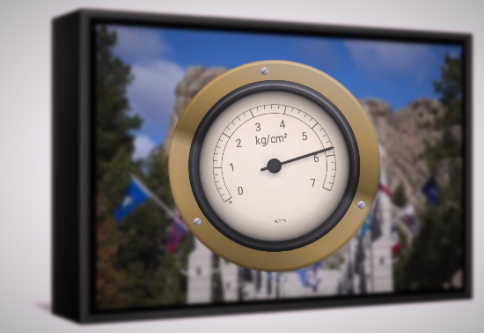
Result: 5.8 kg/cm²
